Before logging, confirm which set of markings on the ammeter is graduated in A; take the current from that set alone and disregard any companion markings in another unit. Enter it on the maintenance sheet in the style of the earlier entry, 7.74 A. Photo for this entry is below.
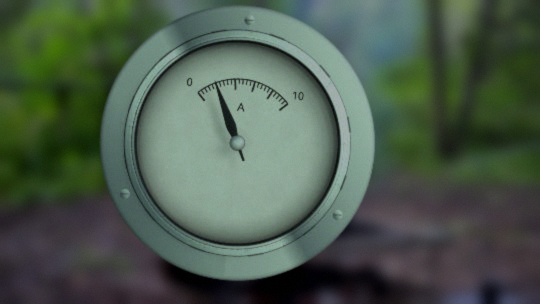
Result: 2 A
